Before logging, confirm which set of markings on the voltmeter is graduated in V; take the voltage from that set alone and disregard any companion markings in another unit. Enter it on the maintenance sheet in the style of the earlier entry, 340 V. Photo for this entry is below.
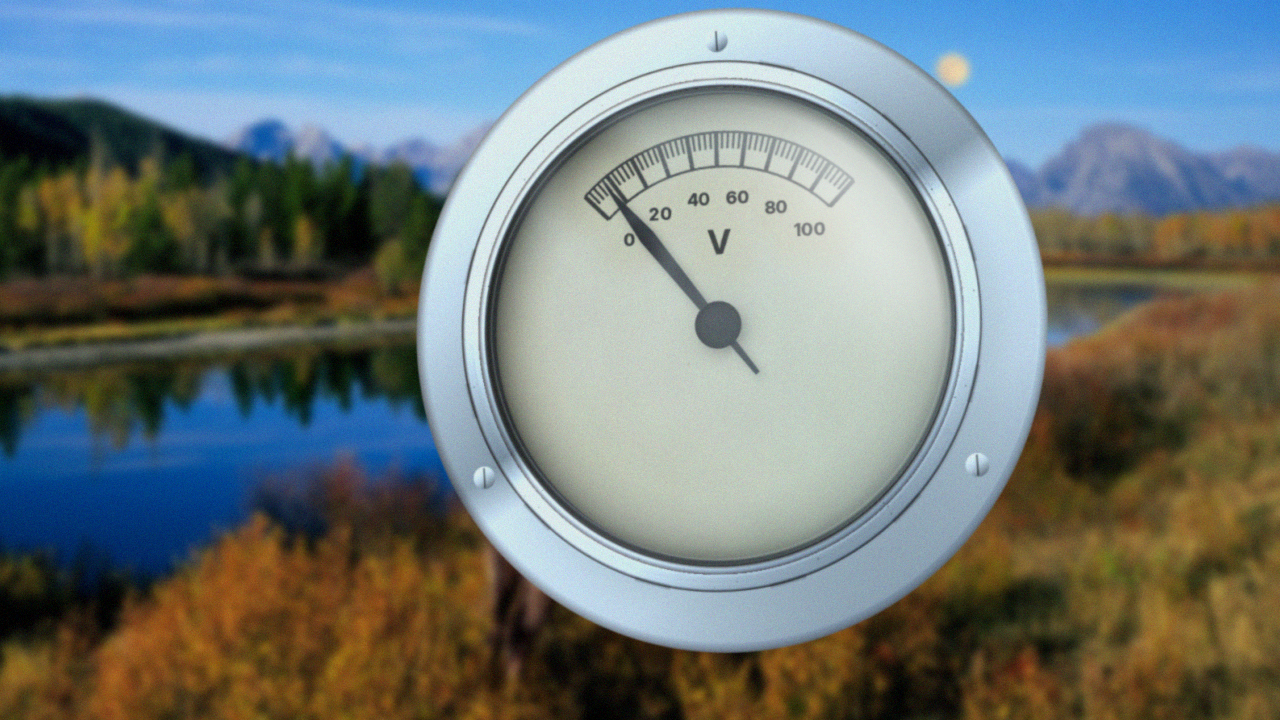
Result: 8 V
